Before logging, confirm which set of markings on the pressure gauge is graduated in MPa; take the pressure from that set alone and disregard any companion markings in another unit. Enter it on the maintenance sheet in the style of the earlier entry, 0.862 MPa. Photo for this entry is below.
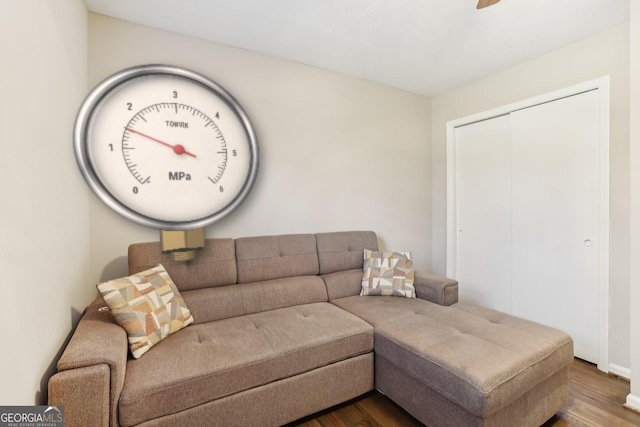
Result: 1.5 MPa
